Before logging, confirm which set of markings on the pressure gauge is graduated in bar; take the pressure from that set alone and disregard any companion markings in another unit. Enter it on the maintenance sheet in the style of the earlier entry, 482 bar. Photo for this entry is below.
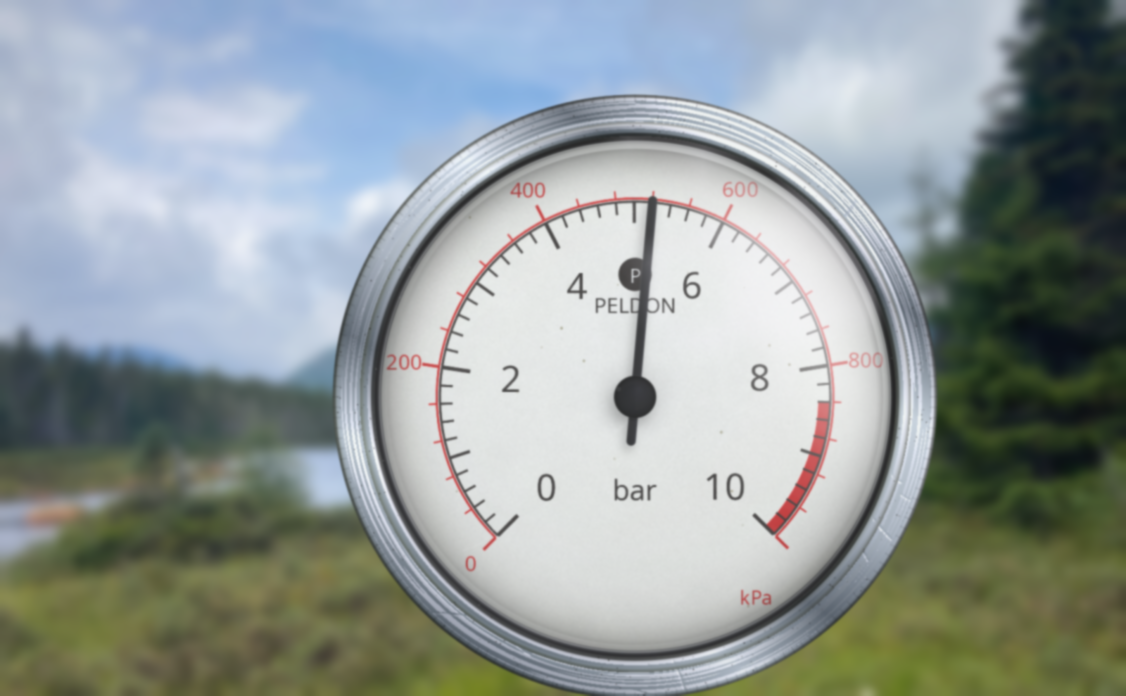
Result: 5.2 bar
